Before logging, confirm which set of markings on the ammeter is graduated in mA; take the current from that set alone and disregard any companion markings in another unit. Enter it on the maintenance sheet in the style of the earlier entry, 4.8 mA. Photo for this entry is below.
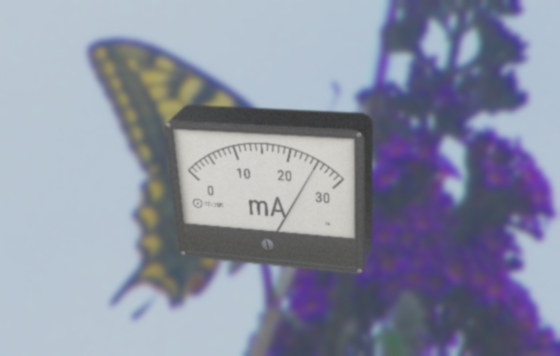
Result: 25 mA
